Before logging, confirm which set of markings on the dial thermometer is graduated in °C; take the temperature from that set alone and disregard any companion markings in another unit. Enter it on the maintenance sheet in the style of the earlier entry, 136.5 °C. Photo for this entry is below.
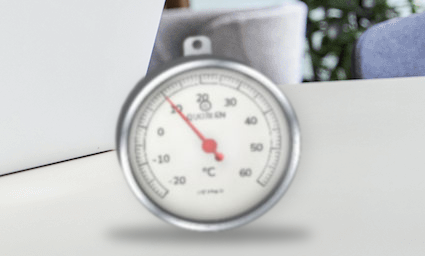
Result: 10 °C
